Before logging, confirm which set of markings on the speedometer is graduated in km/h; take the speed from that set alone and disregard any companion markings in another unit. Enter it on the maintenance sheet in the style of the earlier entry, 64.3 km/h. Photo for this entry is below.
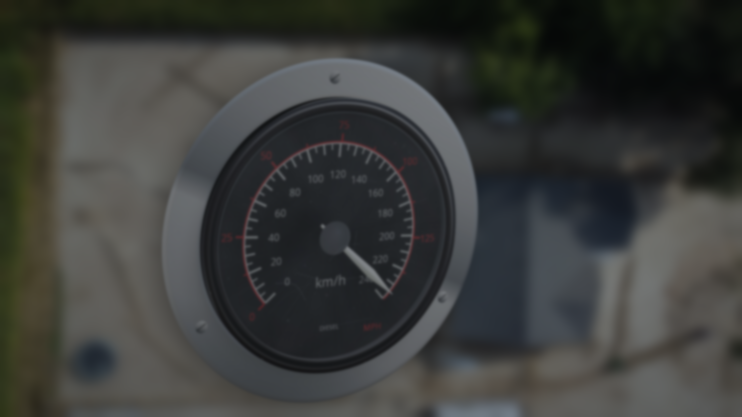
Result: 235 km/h
